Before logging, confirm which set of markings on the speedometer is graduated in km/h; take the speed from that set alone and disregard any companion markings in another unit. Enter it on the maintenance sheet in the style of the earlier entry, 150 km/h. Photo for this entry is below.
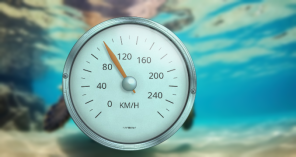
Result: 100 km/h
